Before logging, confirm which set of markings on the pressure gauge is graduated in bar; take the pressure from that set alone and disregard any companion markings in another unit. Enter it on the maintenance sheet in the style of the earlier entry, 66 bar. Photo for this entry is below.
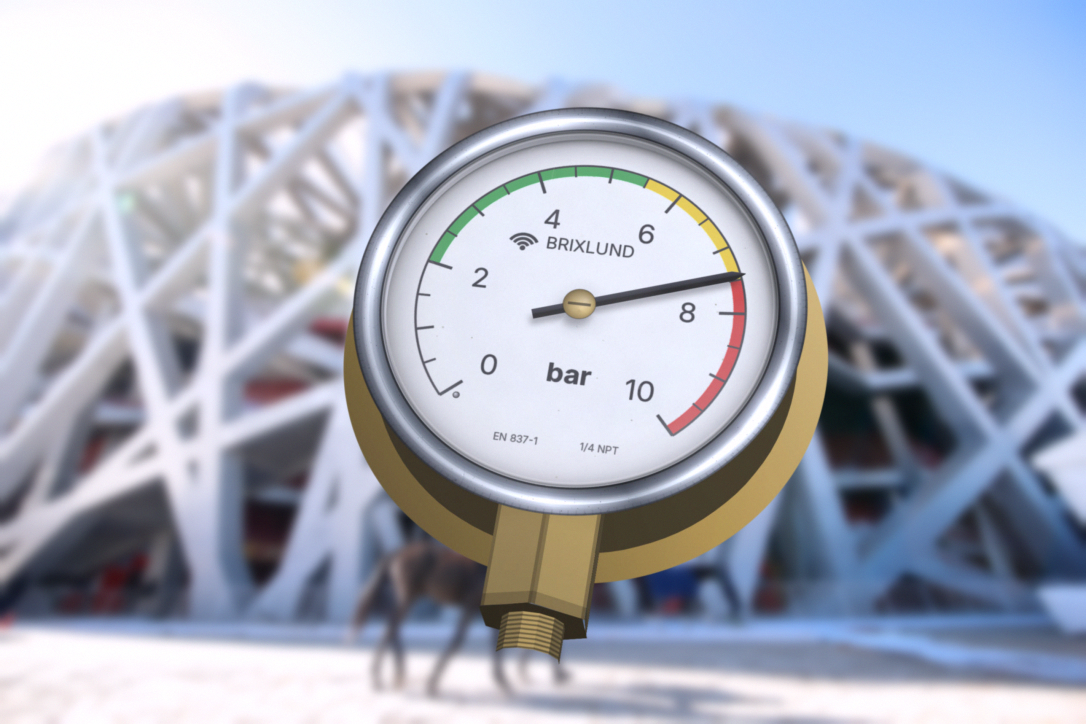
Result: 7.5 bar
